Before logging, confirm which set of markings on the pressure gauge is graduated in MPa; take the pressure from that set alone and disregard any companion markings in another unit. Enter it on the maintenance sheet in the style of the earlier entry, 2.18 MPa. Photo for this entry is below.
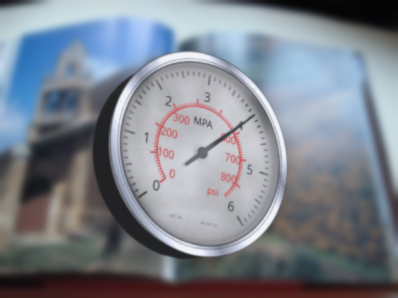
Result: 4 MPa
